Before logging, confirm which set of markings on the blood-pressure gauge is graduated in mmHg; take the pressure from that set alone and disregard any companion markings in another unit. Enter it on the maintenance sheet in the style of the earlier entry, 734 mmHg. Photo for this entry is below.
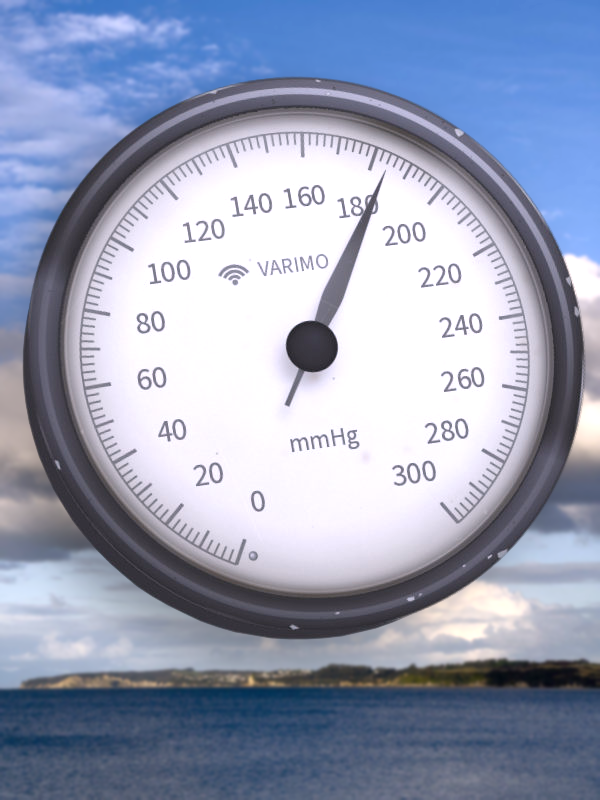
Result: 184 mmHg
